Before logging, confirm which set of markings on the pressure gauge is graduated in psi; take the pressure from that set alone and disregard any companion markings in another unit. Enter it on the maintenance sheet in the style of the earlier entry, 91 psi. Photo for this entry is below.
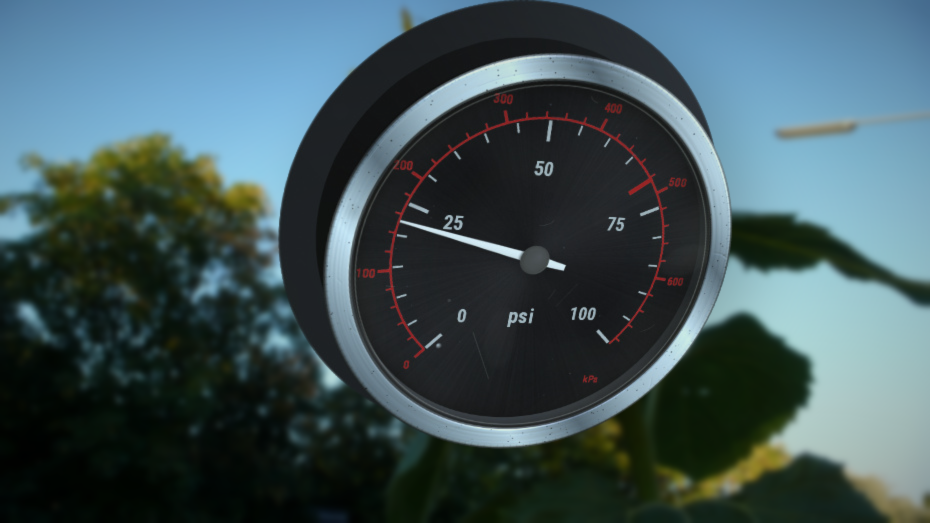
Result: 22.5 psi
